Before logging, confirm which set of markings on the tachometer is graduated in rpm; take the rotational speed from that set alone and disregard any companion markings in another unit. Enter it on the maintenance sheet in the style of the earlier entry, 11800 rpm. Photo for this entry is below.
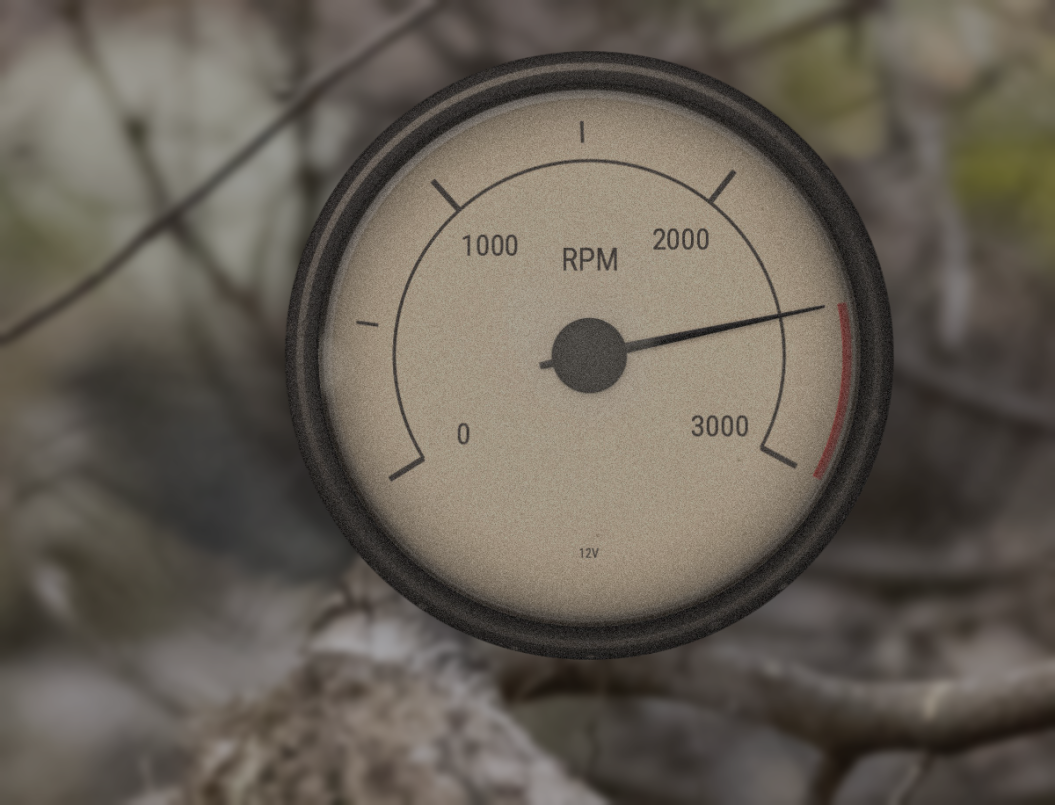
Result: 2500 rpm
